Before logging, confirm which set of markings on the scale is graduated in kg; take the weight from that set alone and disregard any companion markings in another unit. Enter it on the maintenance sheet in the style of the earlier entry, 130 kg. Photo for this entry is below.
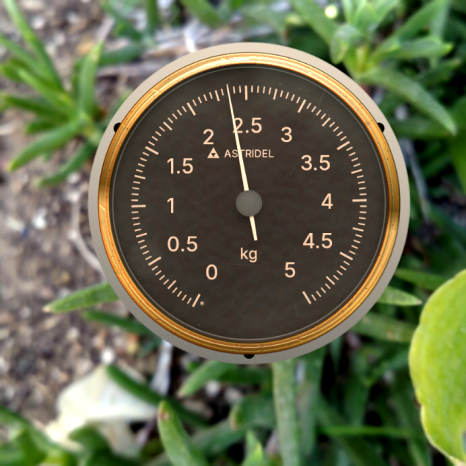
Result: 2.35 kg
